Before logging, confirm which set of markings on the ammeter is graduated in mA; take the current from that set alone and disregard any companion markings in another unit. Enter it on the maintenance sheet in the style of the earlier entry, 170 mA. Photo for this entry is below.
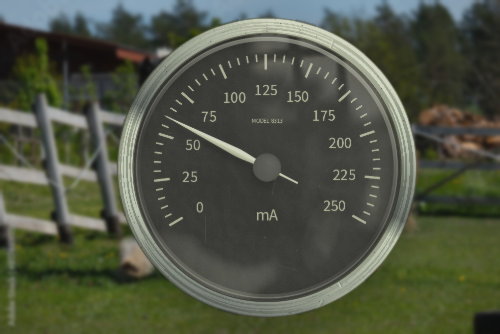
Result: 60 mA
